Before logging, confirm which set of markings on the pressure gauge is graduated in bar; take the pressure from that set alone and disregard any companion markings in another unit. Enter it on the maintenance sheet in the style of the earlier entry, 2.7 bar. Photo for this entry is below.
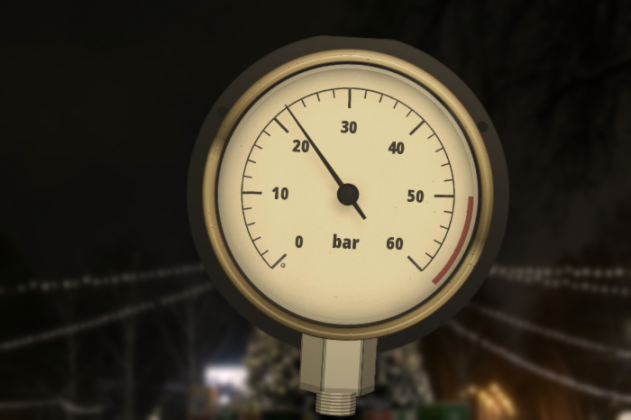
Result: 22 bar
